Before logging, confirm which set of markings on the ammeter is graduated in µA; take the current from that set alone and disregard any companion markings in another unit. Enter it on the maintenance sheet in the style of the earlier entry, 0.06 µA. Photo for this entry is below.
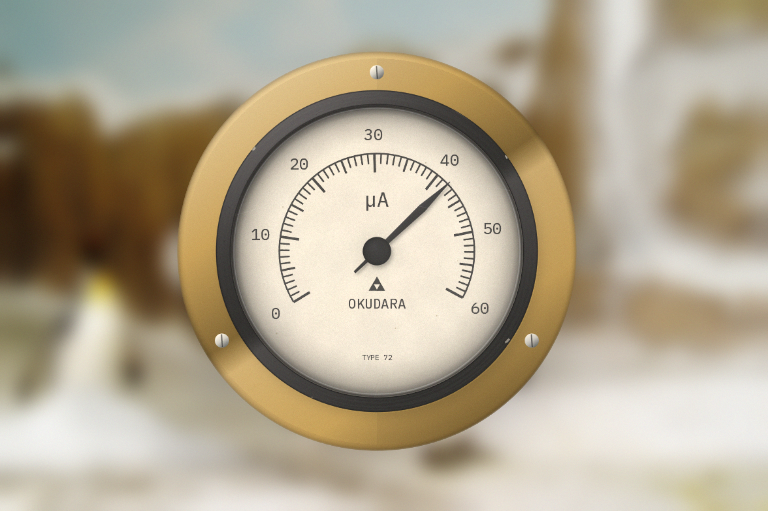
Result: 42 µA
